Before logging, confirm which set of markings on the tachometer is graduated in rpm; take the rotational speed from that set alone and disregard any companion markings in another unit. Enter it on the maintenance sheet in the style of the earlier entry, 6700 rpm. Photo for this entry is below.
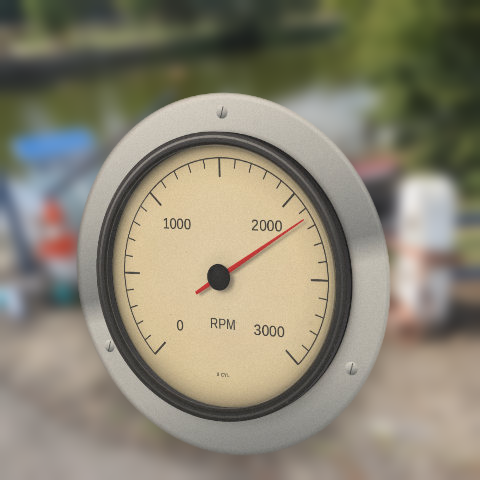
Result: 2150 rpm
